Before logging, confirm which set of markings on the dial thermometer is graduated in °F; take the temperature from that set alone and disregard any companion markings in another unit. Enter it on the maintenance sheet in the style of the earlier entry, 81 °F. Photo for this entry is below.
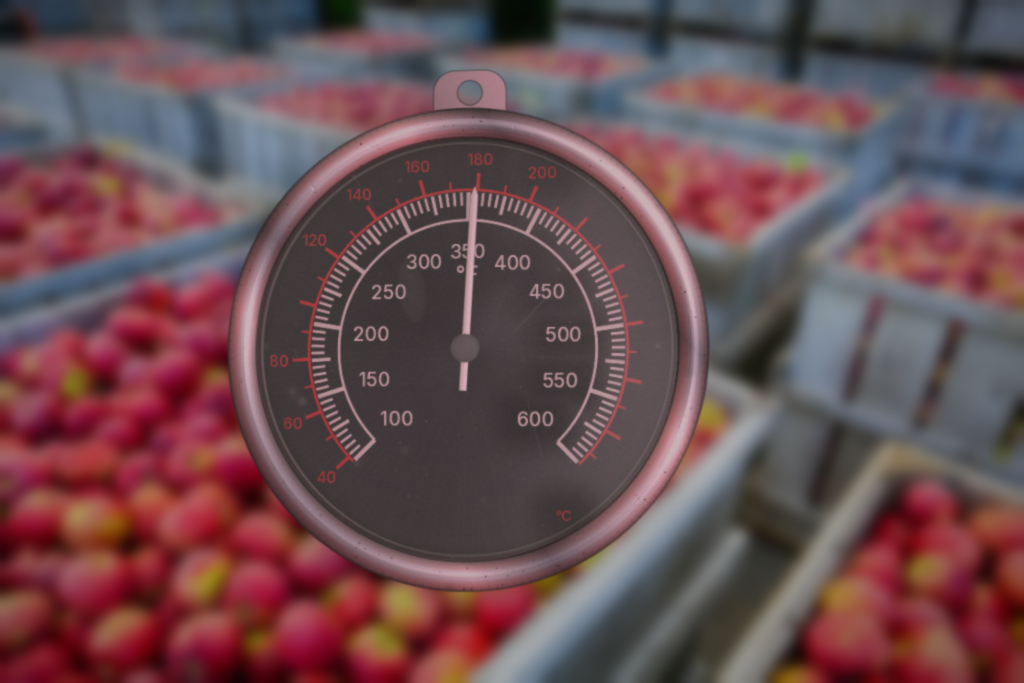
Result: 355 °F
